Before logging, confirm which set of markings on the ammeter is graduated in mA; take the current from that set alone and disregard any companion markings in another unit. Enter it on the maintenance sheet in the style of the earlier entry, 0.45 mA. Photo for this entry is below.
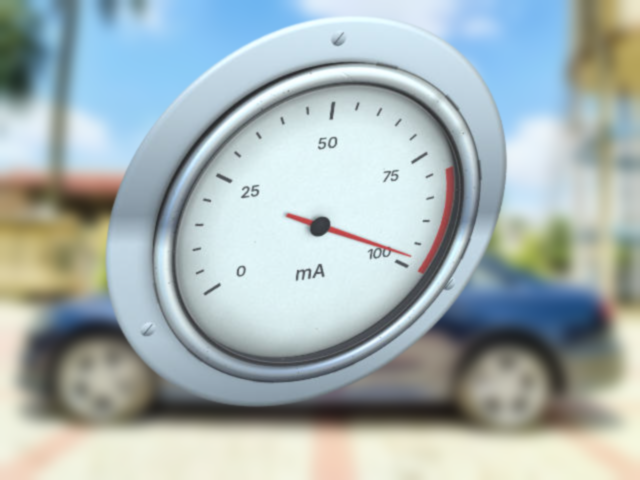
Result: 97.5 mA
